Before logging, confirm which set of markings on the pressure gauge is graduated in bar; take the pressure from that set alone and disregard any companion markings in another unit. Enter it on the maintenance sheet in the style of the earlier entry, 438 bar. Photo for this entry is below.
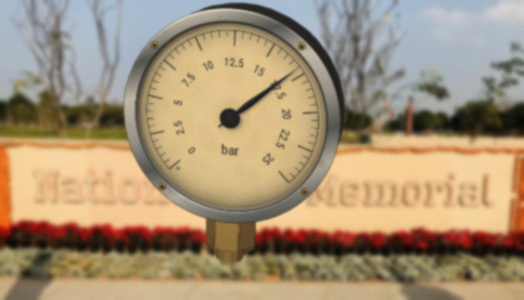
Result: 17 bar
